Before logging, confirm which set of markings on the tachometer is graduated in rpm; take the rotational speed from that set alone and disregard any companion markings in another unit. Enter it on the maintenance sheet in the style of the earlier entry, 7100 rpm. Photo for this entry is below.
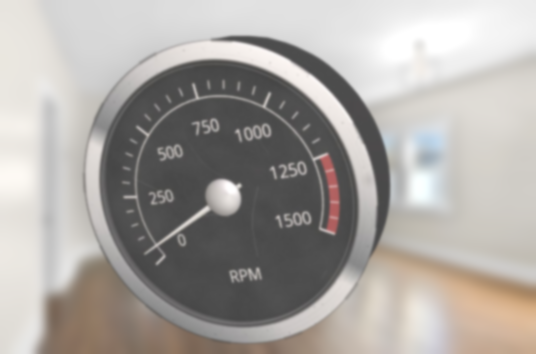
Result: 50 rpm
